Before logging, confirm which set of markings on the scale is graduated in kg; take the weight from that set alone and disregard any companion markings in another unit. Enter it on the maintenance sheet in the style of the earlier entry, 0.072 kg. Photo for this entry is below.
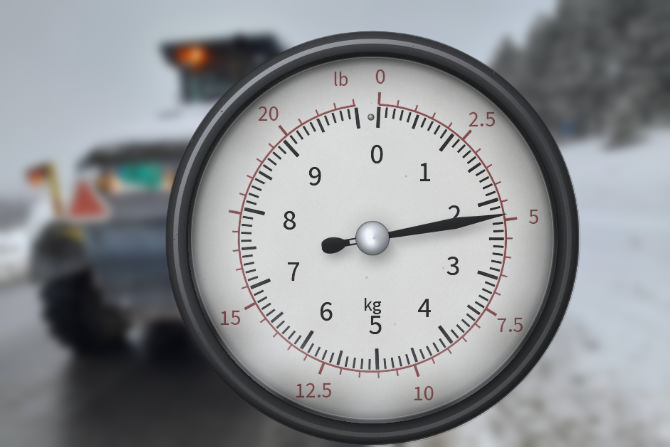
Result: 2.2 kg
